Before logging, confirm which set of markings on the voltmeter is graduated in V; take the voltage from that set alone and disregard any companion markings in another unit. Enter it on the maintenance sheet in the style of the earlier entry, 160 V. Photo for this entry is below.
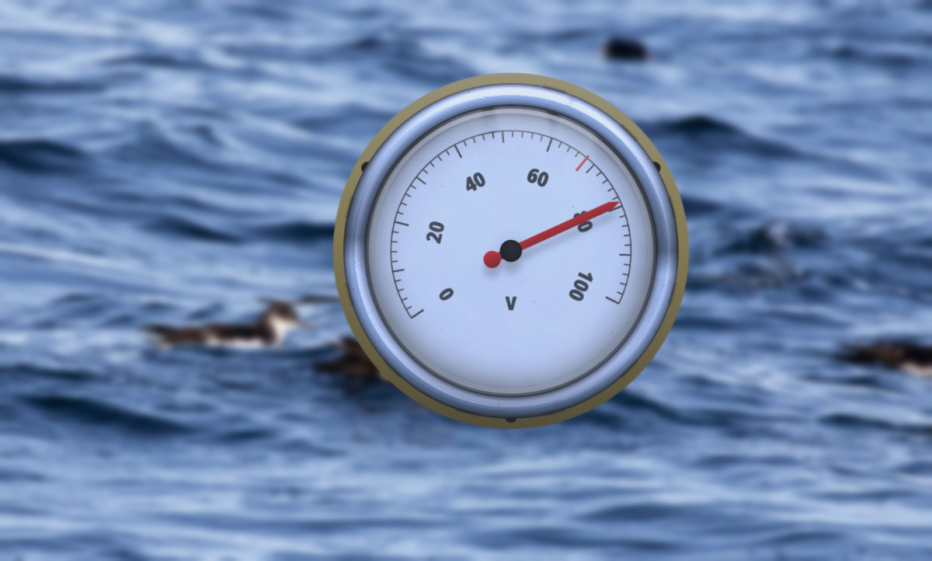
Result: 79 V
